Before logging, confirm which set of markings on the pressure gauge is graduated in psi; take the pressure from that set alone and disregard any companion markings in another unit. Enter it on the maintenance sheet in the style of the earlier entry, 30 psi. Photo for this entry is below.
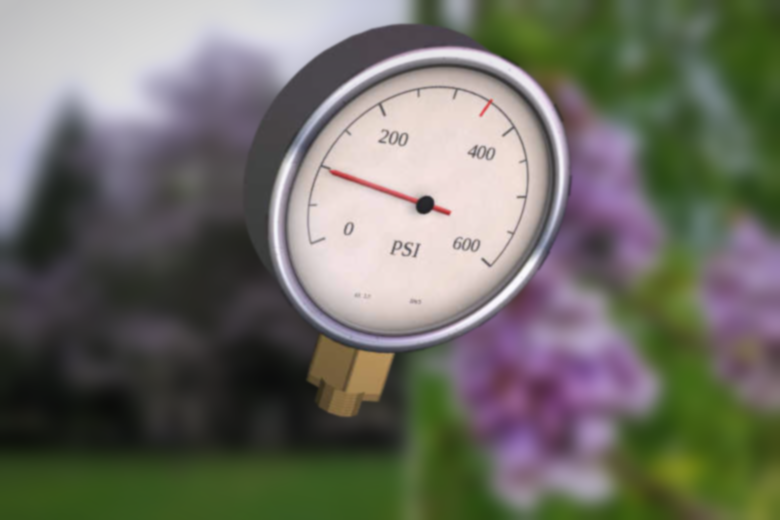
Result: 100 psi
